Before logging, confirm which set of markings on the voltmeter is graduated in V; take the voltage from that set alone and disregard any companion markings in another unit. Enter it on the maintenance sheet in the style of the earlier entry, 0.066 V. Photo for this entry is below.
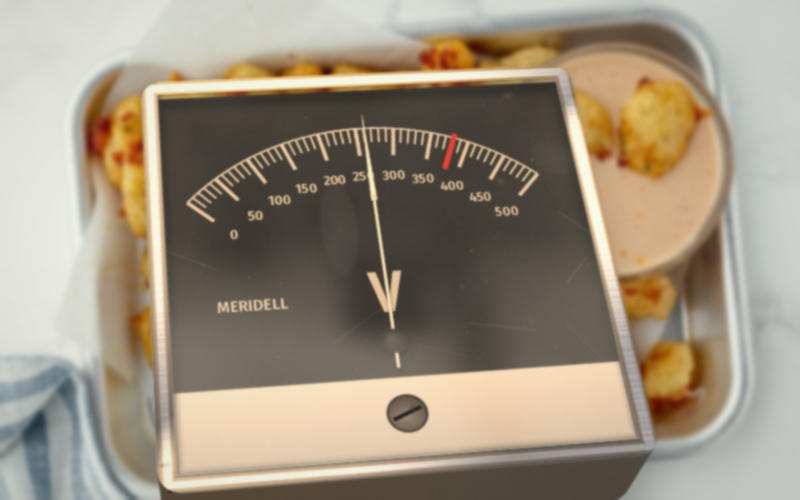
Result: 260 V
